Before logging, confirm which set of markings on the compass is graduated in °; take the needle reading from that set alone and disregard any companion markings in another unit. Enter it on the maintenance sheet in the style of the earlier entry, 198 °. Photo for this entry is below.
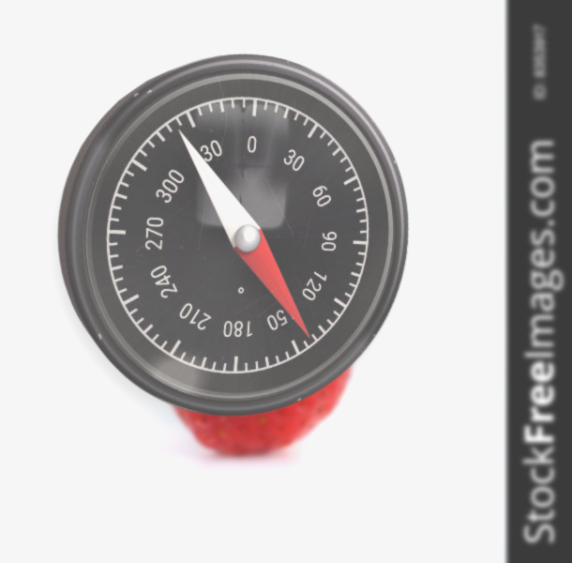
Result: 142.5 °
